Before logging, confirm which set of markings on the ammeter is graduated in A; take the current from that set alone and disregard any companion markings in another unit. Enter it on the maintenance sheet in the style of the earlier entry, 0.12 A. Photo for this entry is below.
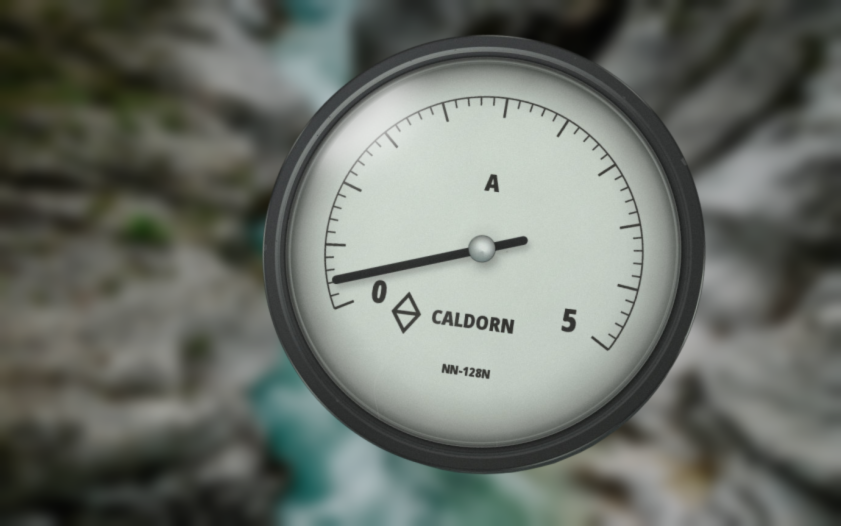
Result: 0.2 A
